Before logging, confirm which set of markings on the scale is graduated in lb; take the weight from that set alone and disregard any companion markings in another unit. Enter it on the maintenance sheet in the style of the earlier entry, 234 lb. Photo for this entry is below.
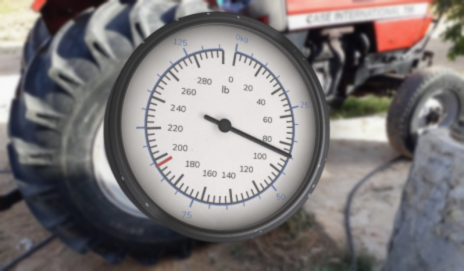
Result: 88 lb
